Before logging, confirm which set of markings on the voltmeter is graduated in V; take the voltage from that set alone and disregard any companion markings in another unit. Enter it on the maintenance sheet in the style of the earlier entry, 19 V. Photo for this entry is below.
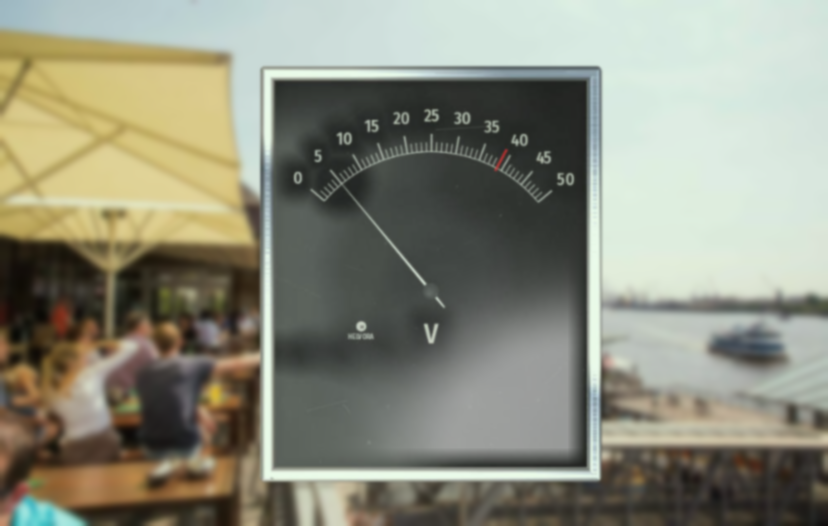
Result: 5 V
